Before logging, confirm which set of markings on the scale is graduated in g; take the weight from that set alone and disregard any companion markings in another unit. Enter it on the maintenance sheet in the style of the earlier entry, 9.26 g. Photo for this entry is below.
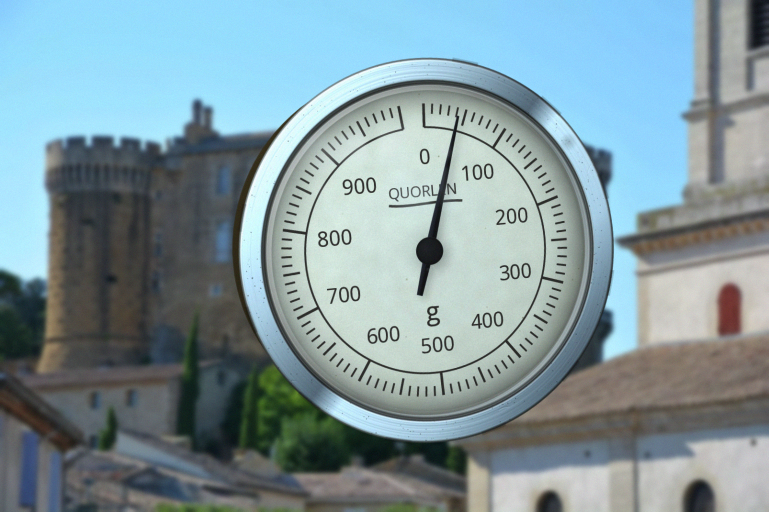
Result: 40 g
